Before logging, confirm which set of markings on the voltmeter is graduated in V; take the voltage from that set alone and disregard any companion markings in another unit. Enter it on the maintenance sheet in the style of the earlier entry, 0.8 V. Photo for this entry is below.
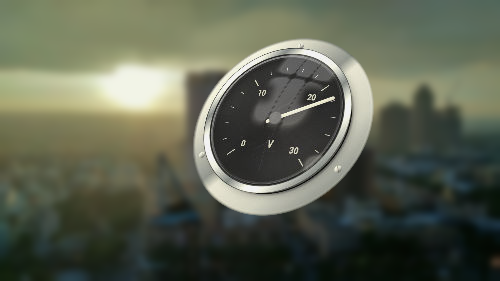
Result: 22 V
